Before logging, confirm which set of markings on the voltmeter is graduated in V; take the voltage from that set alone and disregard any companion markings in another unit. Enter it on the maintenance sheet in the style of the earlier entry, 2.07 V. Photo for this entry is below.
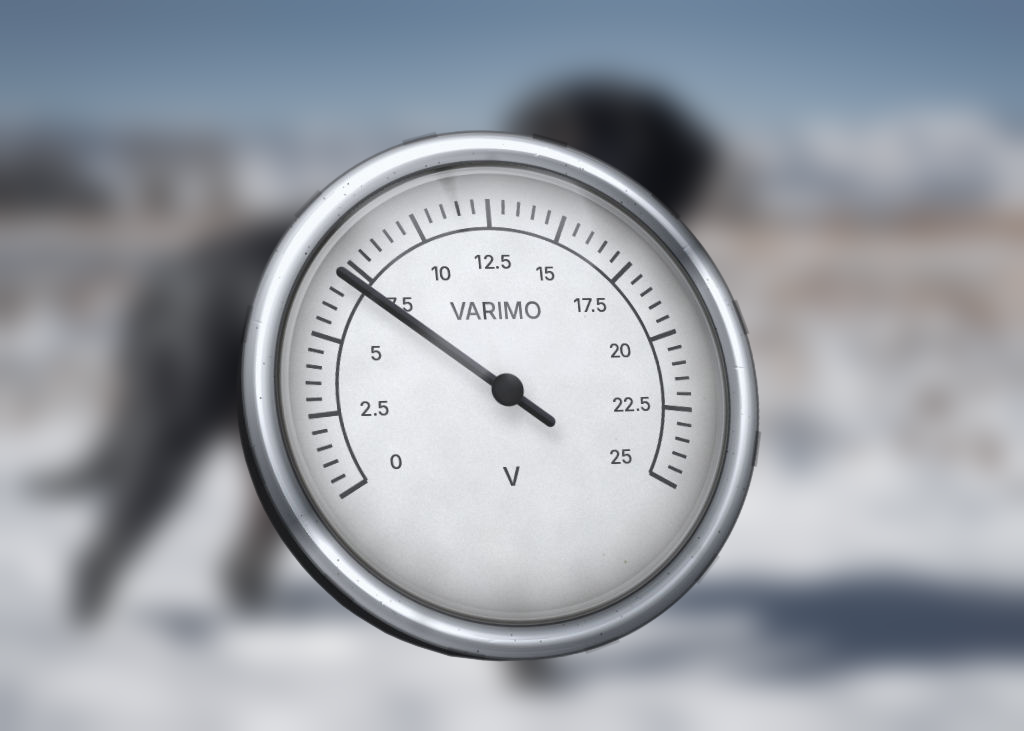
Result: 7 V
